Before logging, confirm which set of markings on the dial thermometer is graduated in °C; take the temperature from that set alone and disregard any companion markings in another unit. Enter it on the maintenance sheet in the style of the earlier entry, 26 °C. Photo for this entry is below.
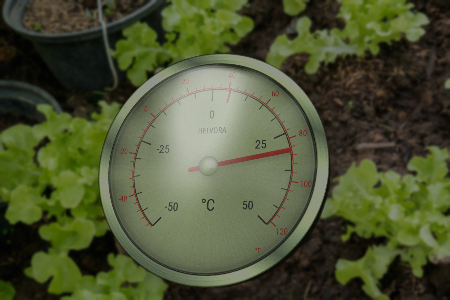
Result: 30 °C
